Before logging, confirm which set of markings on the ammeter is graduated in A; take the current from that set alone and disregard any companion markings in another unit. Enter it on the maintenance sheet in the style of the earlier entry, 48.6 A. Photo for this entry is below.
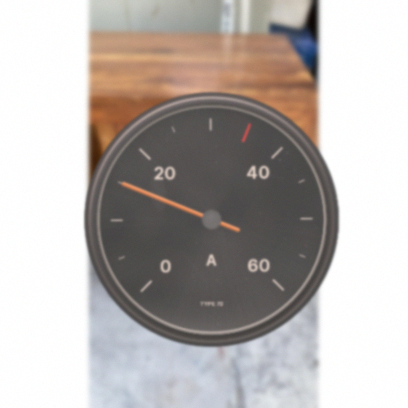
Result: 15 A
